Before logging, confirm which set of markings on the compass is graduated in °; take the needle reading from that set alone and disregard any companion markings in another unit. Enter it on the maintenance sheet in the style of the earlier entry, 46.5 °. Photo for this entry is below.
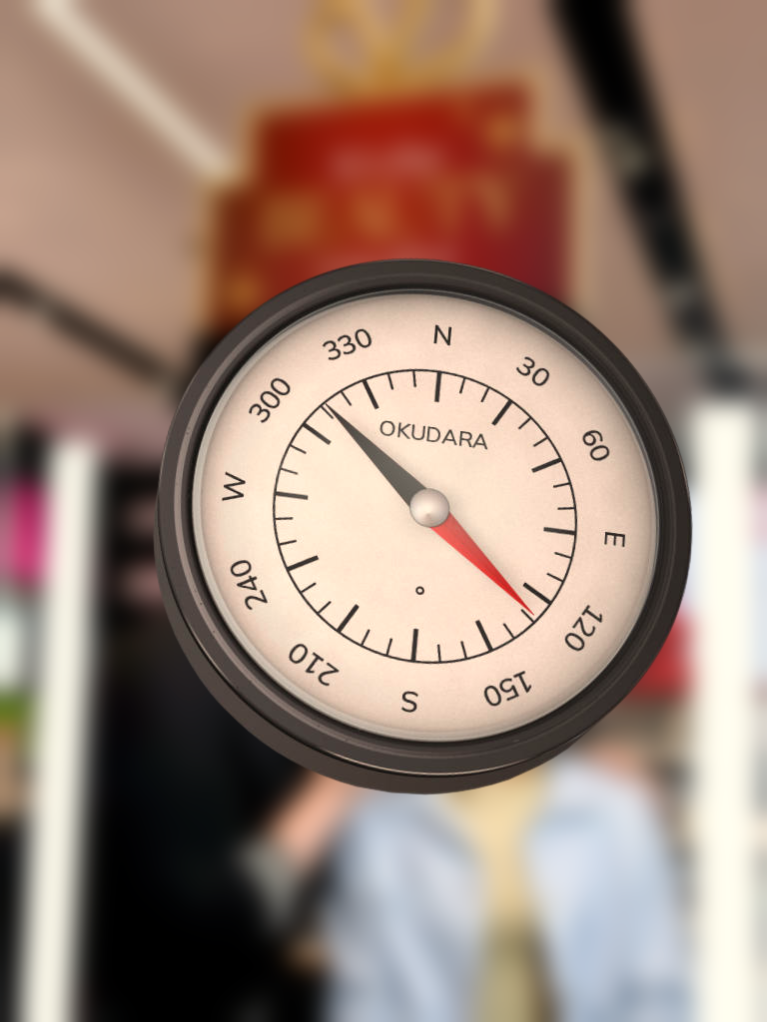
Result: 130 °
